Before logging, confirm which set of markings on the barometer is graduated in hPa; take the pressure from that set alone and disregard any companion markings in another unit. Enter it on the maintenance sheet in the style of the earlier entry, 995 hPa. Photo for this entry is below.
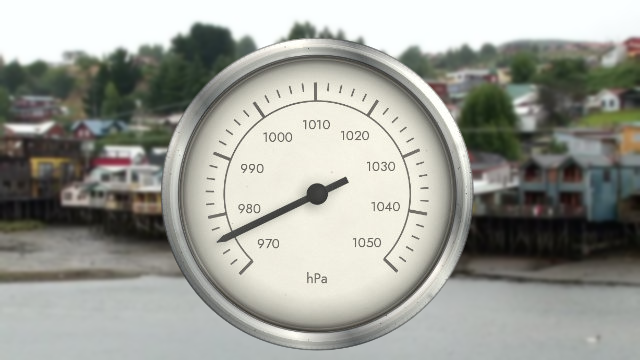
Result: 976 hPa
